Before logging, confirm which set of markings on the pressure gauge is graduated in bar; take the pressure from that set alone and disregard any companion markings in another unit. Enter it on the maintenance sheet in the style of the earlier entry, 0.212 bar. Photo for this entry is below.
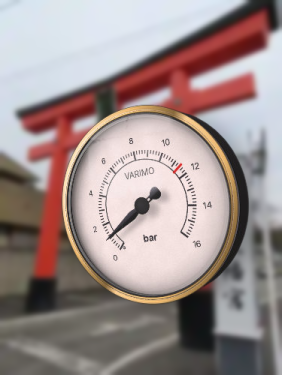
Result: 1 bar
